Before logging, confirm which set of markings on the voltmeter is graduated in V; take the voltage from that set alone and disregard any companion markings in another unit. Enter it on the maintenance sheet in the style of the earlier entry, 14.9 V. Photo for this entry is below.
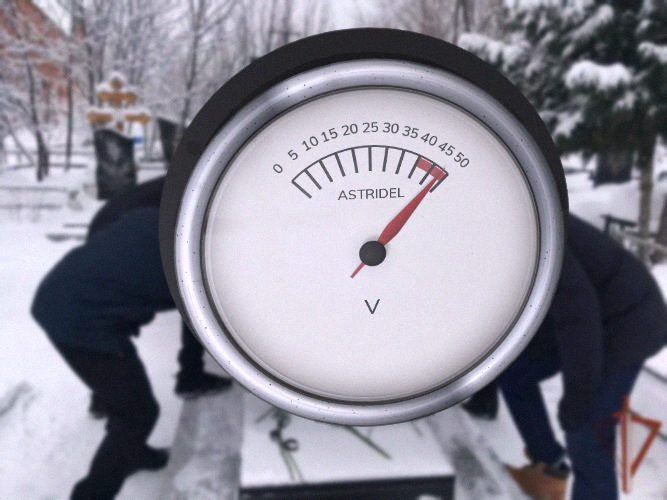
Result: 47.5 V
